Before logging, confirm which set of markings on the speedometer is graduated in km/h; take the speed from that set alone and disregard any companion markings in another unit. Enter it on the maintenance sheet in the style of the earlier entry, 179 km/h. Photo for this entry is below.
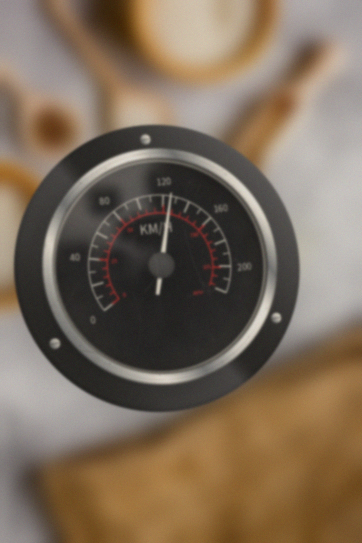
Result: 125 km/h
